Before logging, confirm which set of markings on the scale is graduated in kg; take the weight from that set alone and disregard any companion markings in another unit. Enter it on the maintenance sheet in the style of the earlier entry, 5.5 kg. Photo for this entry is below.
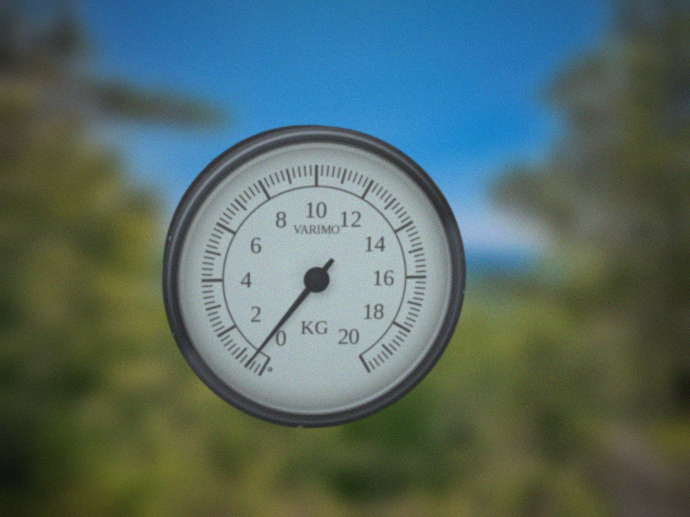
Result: 0.6 kg
